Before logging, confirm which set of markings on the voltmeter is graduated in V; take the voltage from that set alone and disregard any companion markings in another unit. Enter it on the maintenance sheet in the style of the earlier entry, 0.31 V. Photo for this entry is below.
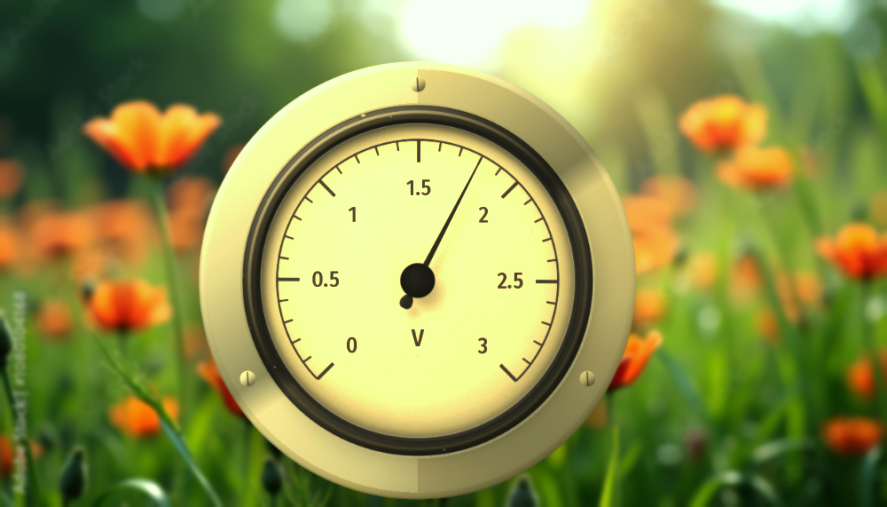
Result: 1.8 V
